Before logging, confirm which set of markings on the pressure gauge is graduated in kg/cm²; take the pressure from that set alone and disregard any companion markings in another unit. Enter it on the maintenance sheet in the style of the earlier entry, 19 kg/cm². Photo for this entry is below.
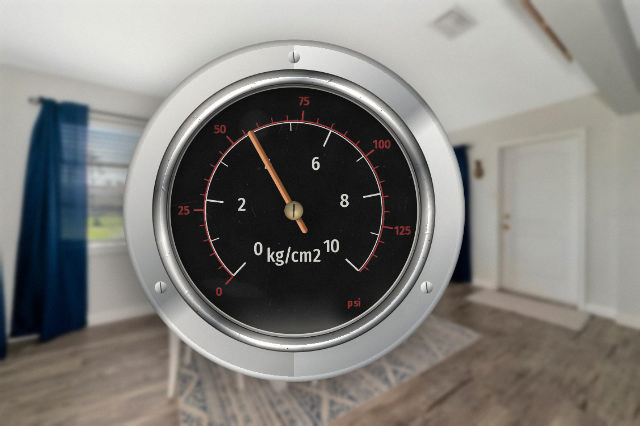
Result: 4 kg/cm²
